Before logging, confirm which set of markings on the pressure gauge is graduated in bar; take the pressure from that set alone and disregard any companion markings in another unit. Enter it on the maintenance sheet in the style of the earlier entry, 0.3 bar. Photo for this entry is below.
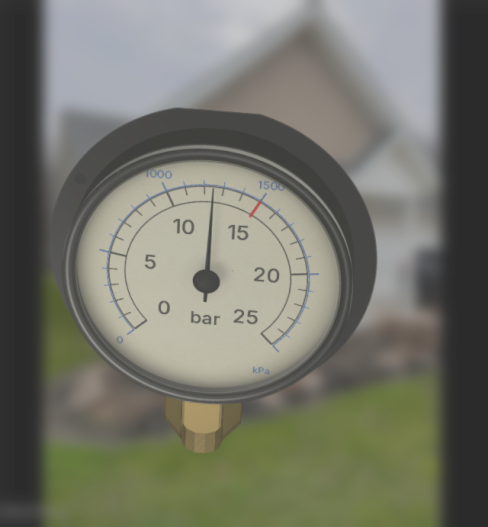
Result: 12.5 bar
